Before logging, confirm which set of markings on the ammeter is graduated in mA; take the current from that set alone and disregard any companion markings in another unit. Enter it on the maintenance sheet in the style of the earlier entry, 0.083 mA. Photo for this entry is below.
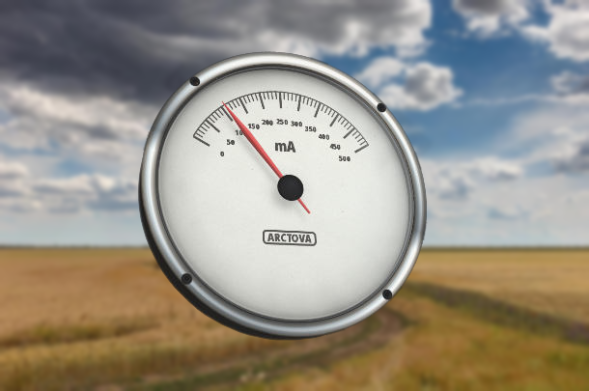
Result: 100 mA
